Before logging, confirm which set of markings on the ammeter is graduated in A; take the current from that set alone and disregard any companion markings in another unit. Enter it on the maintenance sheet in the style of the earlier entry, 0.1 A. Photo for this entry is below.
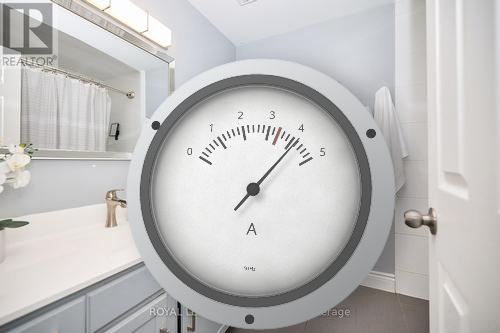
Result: 4.2 A
